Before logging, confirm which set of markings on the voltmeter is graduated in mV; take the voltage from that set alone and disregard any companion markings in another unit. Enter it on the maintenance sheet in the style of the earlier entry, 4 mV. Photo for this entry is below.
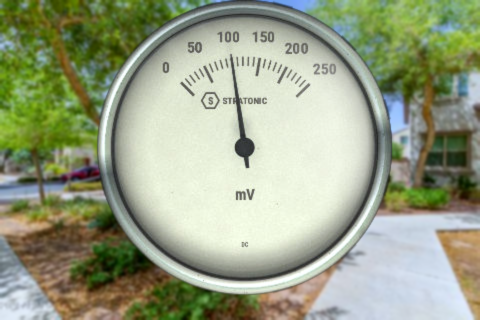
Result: 100 mV
